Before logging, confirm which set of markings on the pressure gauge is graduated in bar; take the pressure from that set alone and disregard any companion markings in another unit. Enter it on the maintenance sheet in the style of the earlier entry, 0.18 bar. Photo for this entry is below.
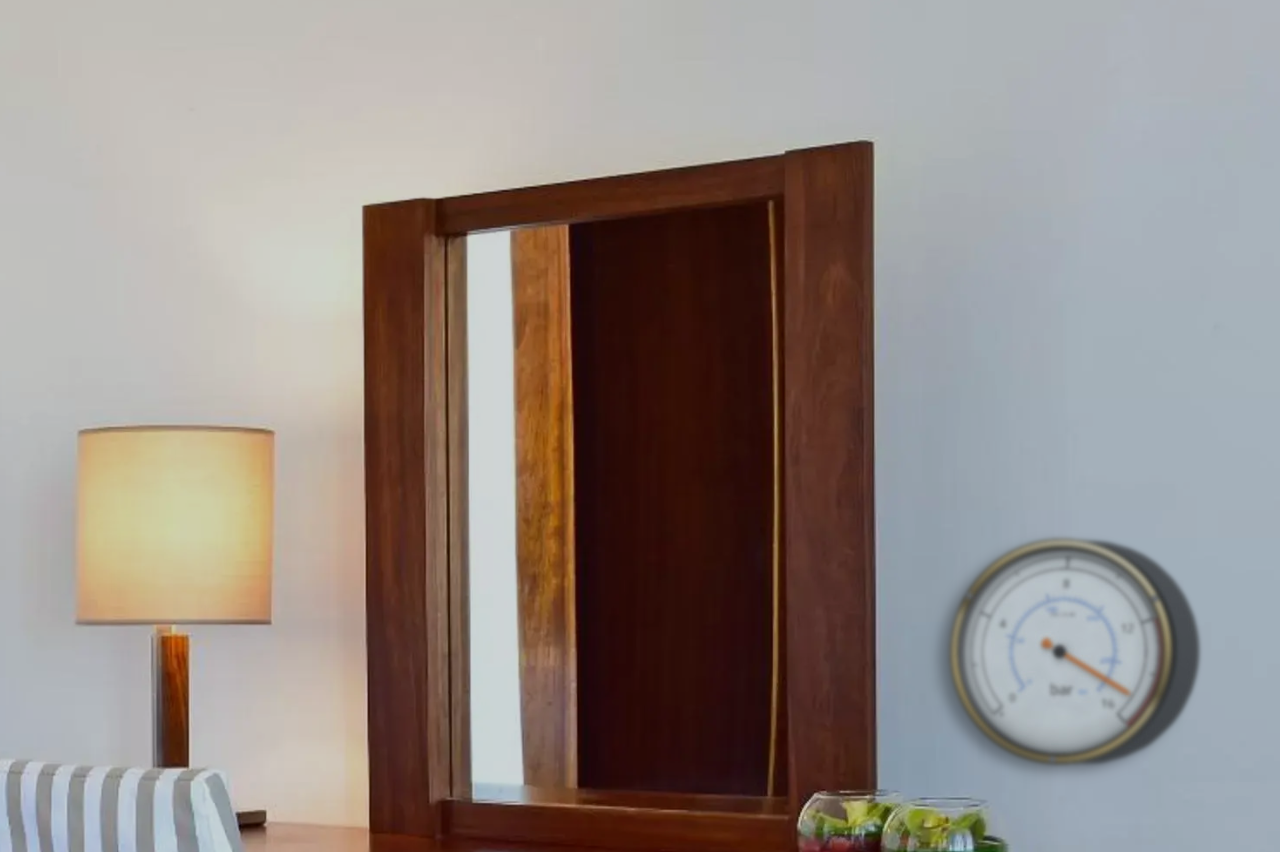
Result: 15 bar
